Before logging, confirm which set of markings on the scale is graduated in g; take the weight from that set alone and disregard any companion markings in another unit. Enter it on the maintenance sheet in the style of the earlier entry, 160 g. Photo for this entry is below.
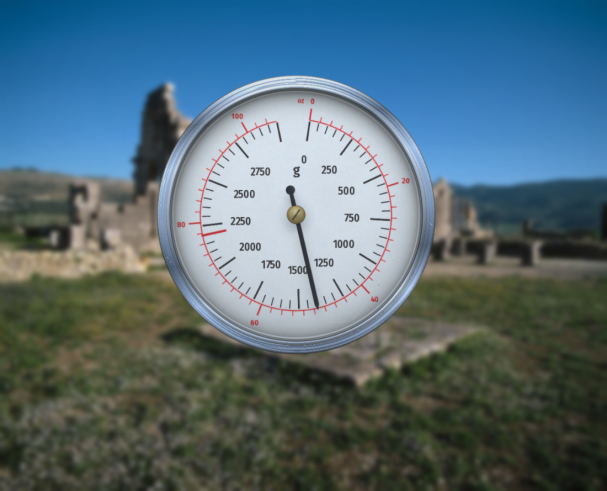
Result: 1400 g
